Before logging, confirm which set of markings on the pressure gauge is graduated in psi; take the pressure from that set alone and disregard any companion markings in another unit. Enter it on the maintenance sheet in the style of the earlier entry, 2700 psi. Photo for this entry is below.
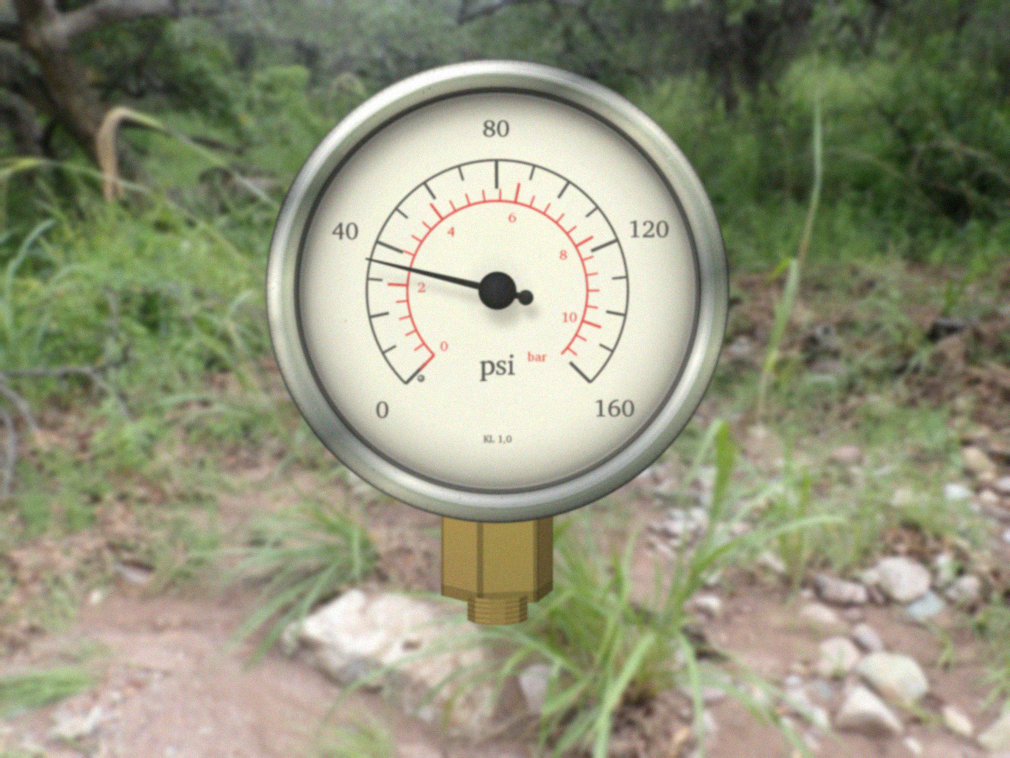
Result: 35 psi
